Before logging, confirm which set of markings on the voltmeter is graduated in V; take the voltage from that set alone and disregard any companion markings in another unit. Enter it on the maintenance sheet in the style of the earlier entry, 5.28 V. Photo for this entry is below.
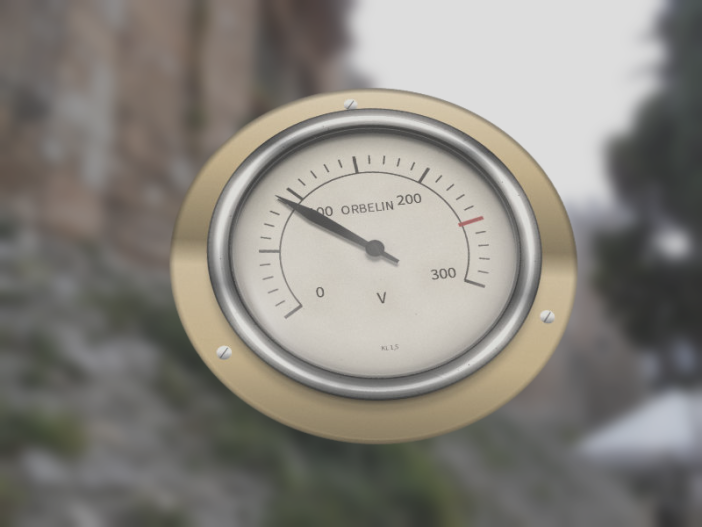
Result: 90 V
